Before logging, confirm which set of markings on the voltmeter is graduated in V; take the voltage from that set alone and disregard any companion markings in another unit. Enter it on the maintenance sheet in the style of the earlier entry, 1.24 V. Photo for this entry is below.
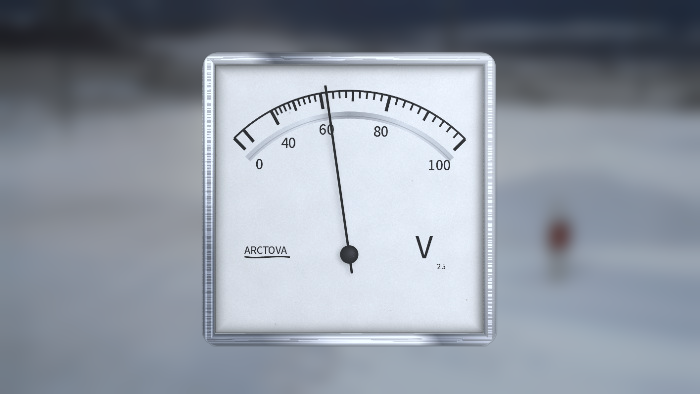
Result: 62 V
